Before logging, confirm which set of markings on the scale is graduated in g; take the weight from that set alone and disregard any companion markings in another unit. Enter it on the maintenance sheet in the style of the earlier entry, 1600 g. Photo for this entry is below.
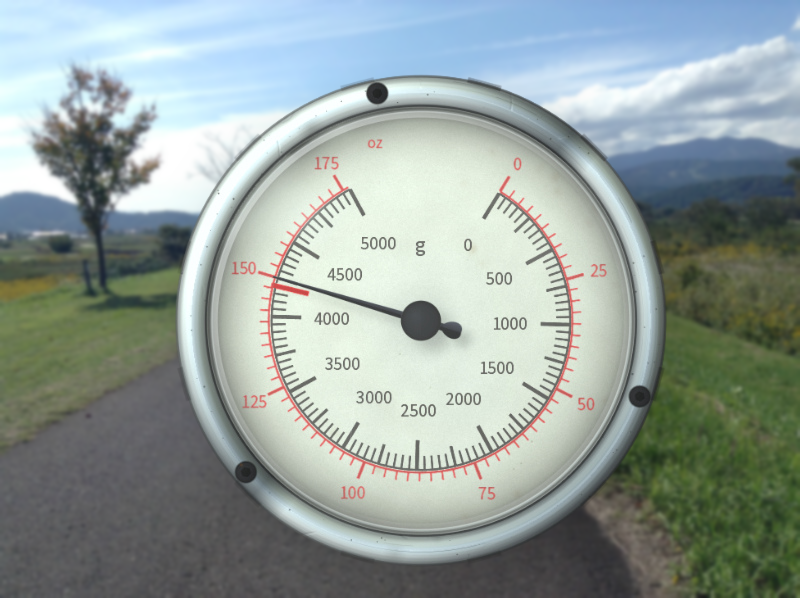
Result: 4250 g
